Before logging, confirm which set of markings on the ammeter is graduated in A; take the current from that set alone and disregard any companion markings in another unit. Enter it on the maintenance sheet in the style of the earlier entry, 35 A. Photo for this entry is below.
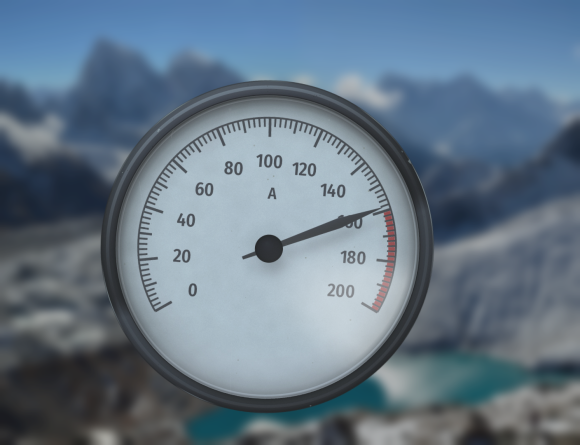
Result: 158 A
